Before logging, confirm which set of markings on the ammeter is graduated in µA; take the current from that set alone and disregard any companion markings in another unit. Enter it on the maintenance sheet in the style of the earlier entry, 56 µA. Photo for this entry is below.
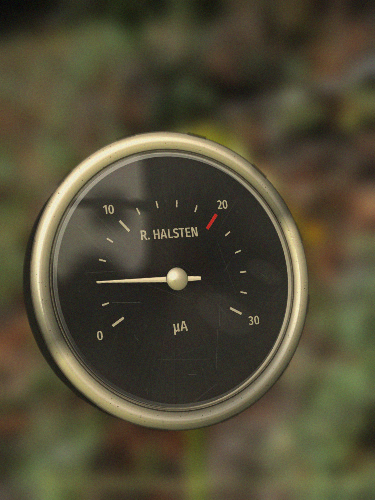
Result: 4 µA
